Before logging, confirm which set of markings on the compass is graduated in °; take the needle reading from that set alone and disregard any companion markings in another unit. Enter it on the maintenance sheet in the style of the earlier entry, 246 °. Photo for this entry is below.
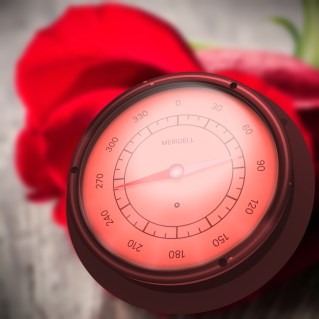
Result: 260 °
